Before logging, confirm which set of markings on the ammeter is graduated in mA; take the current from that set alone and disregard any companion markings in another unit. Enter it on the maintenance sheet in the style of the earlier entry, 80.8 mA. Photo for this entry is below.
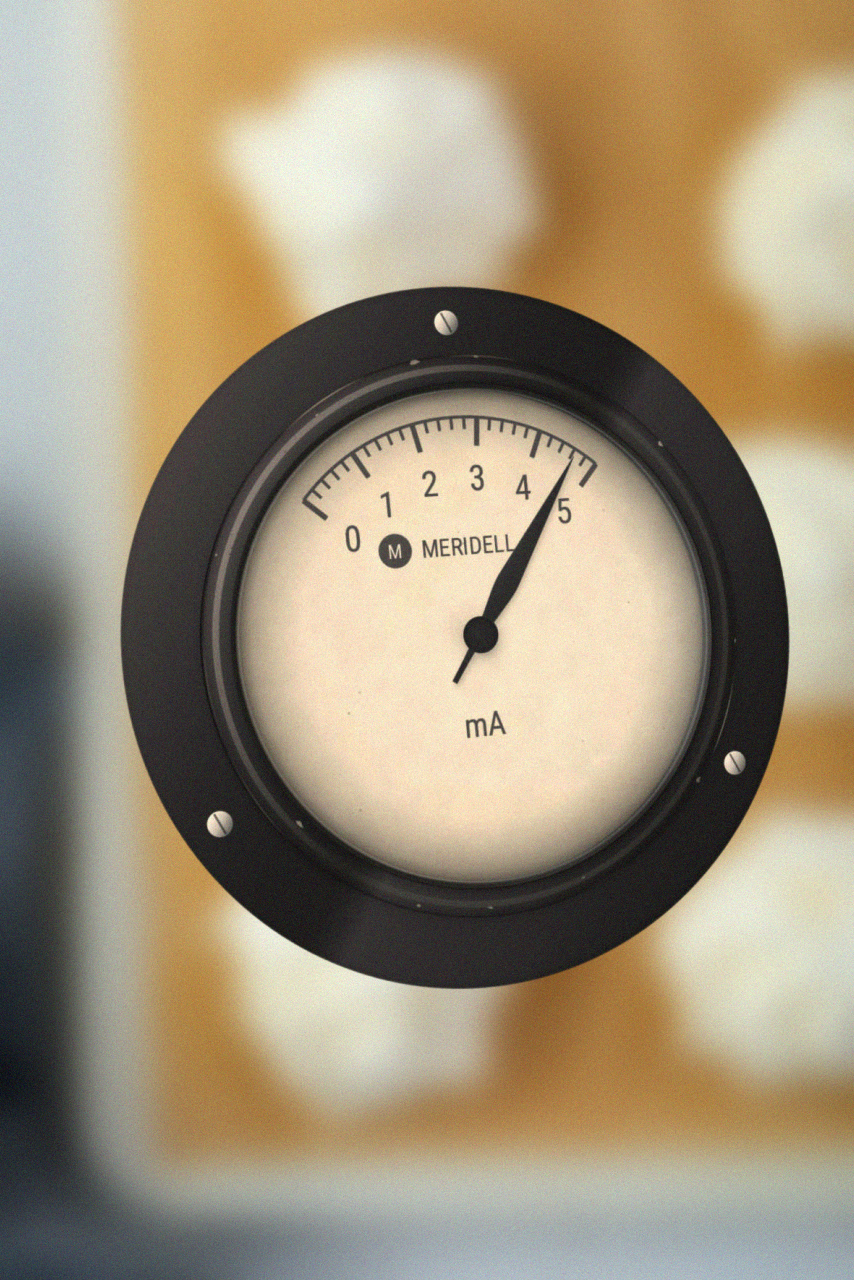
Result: 4.6 mA
